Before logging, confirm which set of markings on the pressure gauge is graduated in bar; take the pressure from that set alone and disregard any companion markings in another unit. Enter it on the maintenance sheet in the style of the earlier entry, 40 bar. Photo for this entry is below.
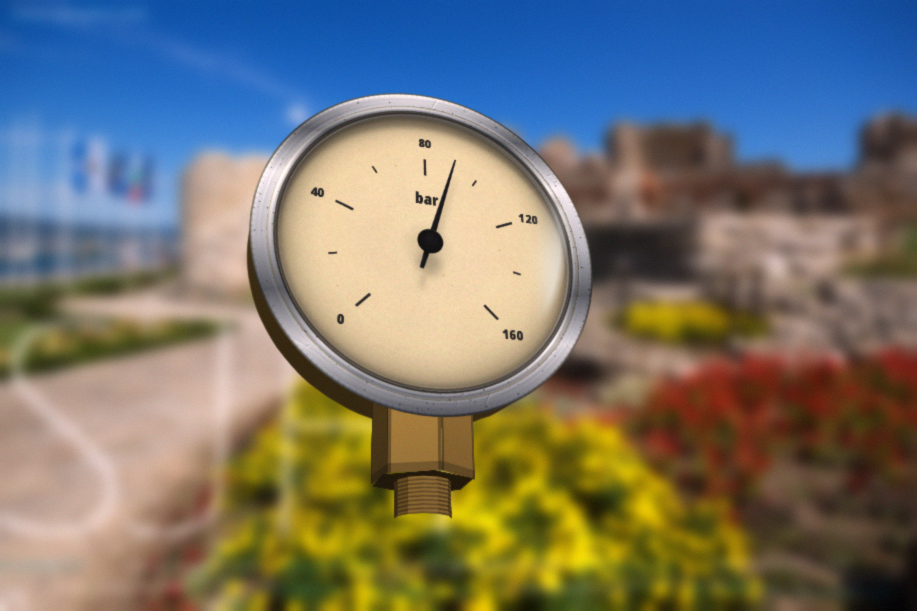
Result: 90 bar
